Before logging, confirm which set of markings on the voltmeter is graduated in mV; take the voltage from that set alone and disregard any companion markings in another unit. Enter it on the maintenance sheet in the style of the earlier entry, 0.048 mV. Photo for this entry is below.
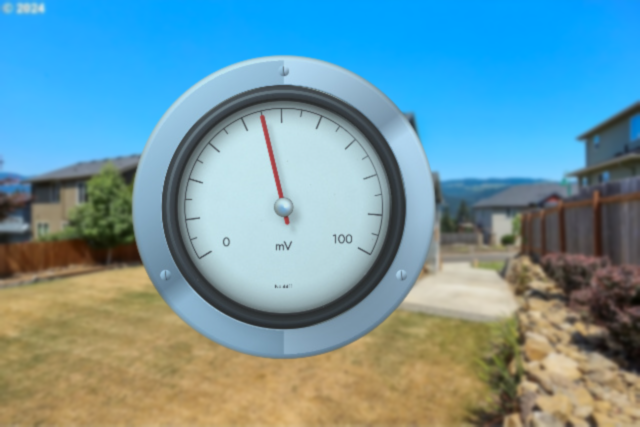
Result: 45 mV
